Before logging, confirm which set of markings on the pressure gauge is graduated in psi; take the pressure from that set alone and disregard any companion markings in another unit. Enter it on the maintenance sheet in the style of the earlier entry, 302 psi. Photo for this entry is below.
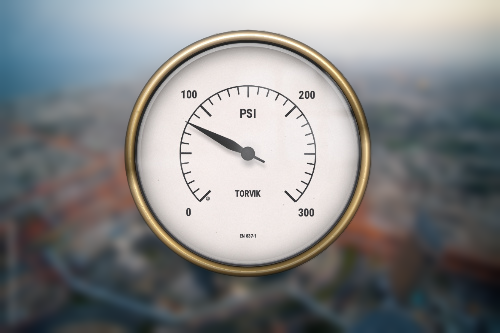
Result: 80 psi
